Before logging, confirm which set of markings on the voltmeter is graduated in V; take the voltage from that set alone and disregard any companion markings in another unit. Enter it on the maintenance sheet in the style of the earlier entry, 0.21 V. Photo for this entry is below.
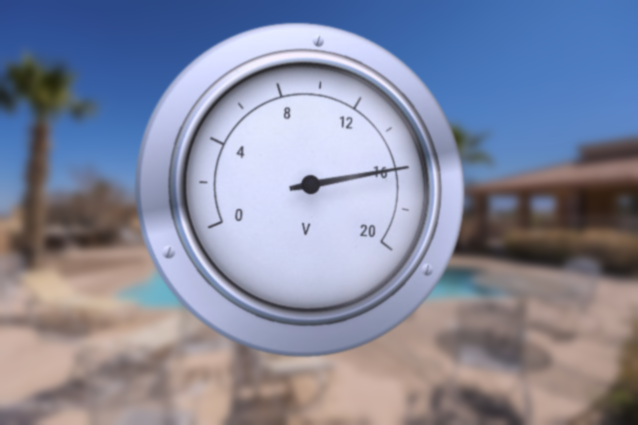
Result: 16 V
